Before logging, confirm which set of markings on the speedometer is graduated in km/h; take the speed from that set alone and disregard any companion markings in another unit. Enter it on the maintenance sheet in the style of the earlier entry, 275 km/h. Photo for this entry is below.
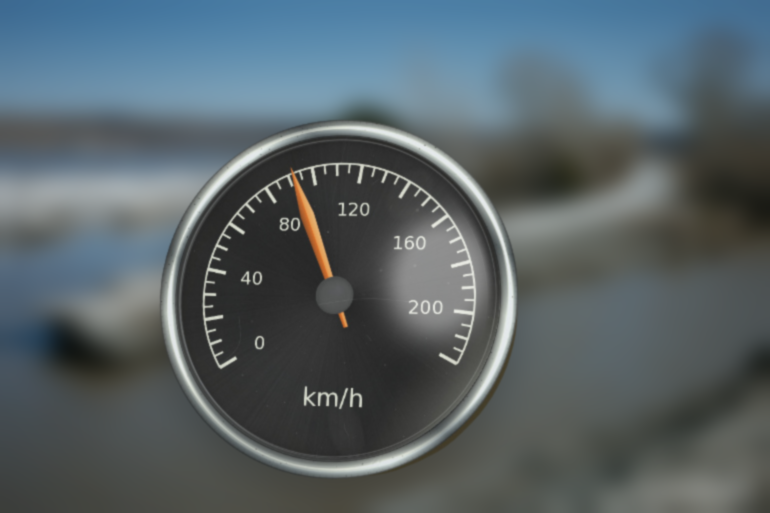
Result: 92.5 km/h
